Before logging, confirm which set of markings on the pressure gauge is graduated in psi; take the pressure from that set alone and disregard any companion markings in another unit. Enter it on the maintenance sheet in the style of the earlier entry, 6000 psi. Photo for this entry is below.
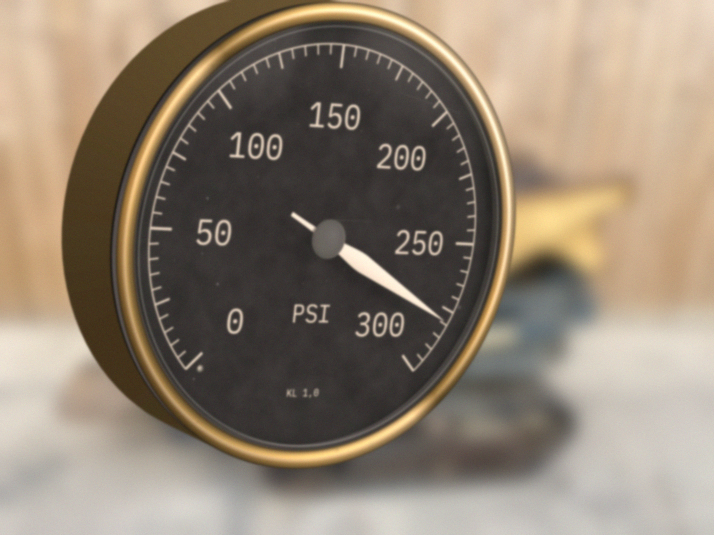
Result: 280 psi
